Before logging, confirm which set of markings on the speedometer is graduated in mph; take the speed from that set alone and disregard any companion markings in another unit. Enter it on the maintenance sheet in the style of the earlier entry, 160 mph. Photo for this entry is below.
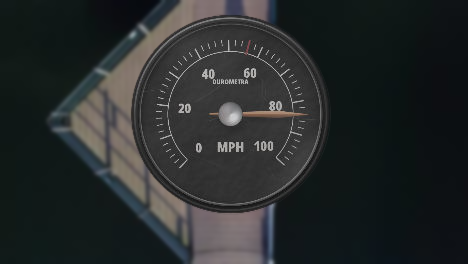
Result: 84 mph
